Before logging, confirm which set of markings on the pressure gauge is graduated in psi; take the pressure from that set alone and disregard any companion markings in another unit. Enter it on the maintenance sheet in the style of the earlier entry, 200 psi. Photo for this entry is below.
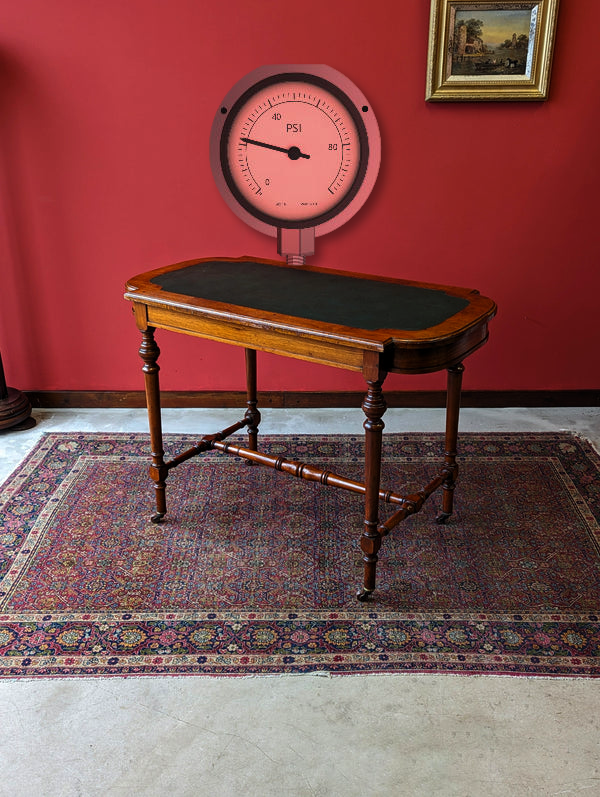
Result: 22 psi
